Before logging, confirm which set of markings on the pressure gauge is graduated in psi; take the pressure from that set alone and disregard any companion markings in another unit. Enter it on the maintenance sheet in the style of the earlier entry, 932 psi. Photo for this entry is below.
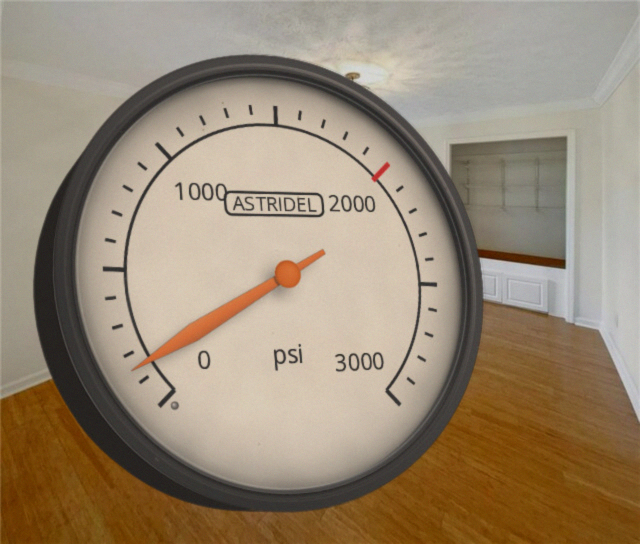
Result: 150 psi
